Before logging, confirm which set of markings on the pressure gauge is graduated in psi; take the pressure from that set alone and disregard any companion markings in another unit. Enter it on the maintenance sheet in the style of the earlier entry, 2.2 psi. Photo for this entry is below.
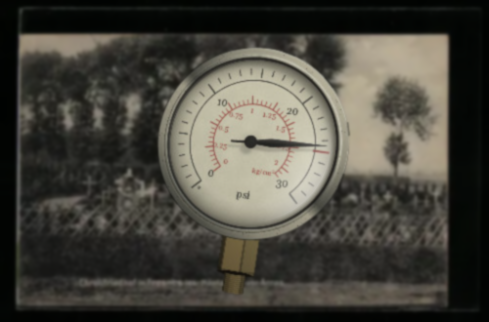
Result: 24.5 psi
